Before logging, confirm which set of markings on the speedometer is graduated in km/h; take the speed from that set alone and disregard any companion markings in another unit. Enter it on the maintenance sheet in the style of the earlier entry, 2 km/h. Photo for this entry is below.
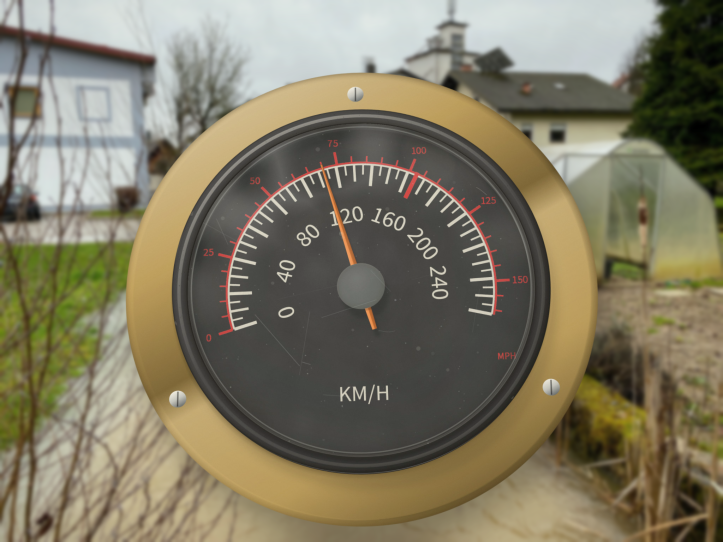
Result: 112.5 km/h
